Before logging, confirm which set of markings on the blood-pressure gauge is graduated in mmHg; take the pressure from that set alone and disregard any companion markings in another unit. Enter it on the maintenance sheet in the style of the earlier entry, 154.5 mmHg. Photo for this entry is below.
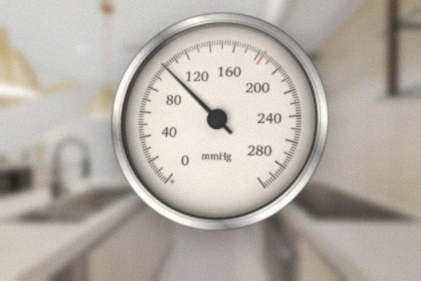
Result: 100 mmHg
